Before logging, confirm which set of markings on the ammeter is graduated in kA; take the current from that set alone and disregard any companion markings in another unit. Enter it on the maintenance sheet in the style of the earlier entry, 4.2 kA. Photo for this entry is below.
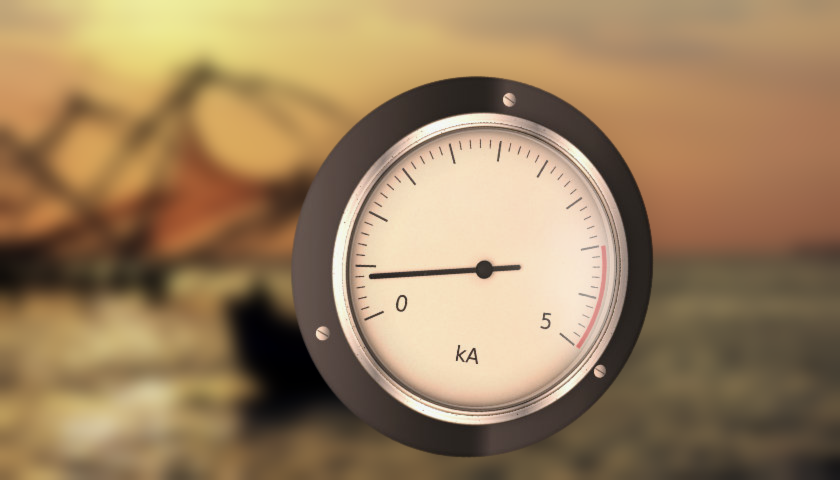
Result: 0.4 kA
